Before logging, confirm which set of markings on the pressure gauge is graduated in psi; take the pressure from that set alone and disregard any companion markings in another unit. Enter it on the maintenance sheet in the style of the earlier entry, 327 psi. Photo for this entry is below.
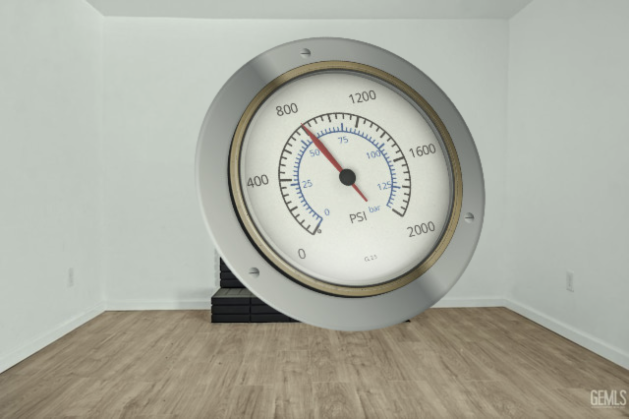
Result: 800 psi
